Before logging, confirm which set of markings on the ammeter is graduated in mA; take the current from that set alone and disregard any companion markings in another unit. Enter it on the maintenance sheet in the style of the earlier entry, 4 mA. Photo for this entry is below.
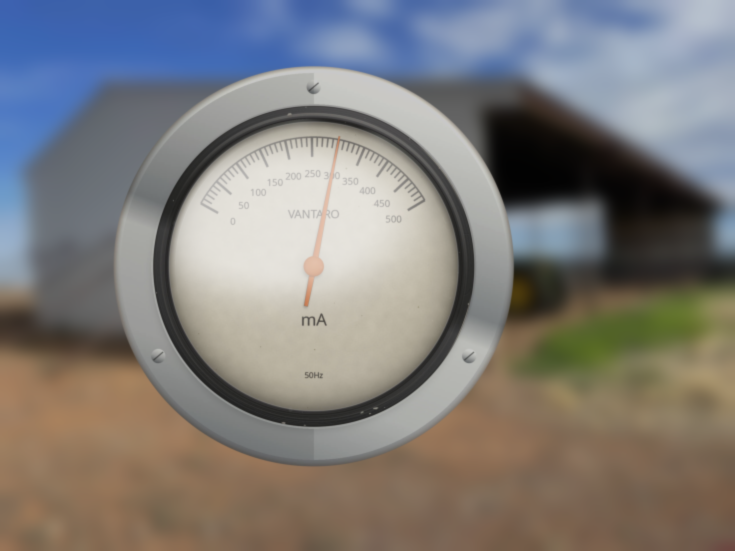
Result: 300 mA
